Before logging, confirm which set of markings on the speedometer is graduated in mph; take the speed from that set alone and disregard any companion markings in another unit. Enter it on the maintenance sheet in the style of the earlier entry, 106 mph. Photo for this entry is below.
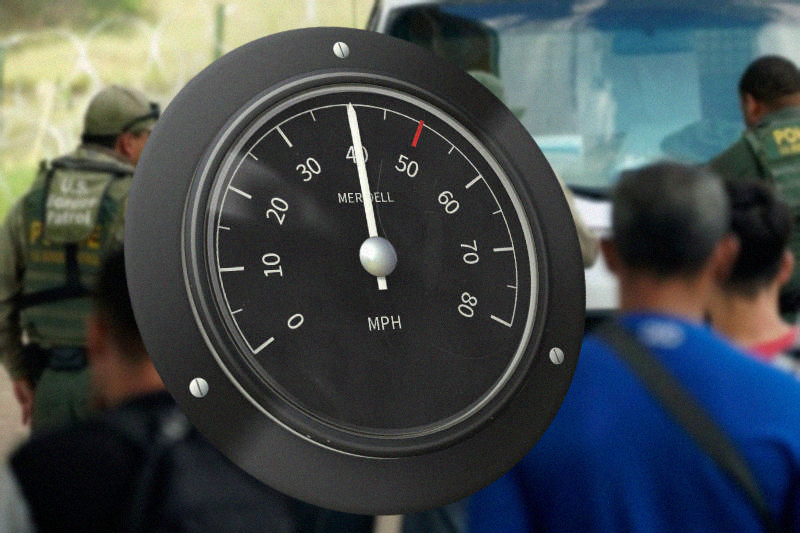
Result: 40 mph
